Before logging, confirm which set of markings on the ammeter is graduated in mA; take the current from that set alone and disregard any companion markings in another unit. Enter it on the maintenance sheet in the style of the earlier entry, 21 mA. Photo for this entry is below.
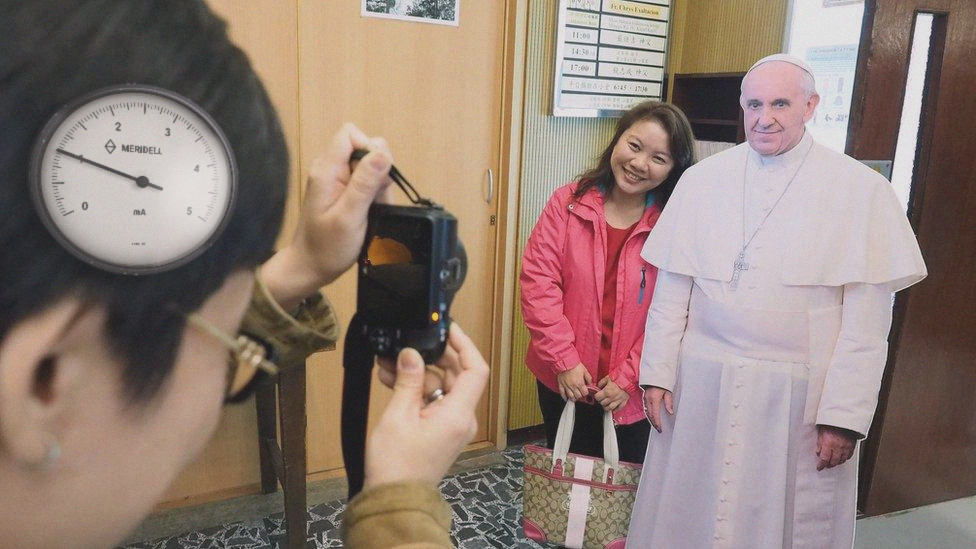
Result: 1 mA
